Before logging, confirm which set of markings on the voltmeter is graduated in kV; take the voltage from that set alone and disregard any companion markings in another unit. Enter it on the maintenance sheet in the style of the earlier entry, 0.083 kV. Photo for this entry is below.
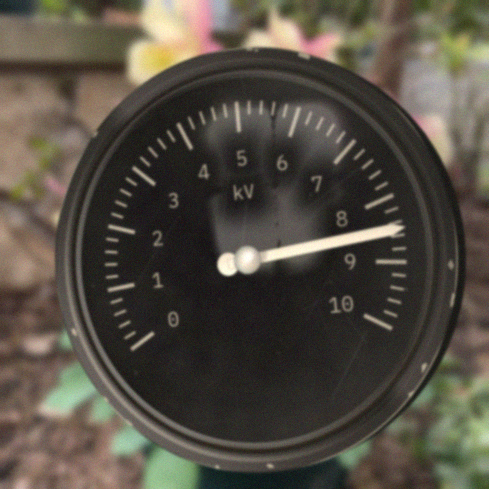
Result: 8.5 kV
